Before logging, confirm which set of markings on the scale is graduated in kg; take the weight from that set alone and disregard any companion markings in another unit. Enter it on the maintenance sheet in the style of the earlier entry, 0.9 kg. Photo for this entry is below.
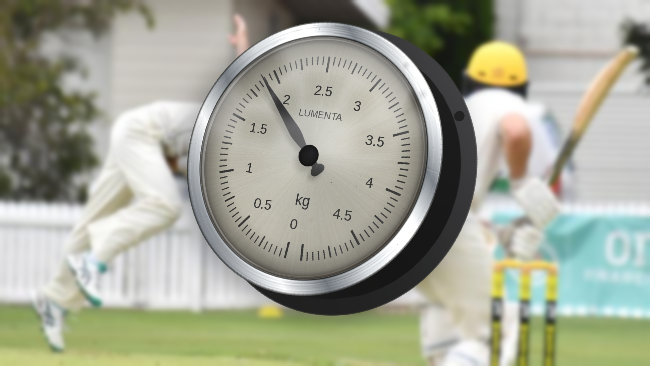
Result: 1.9 kg
